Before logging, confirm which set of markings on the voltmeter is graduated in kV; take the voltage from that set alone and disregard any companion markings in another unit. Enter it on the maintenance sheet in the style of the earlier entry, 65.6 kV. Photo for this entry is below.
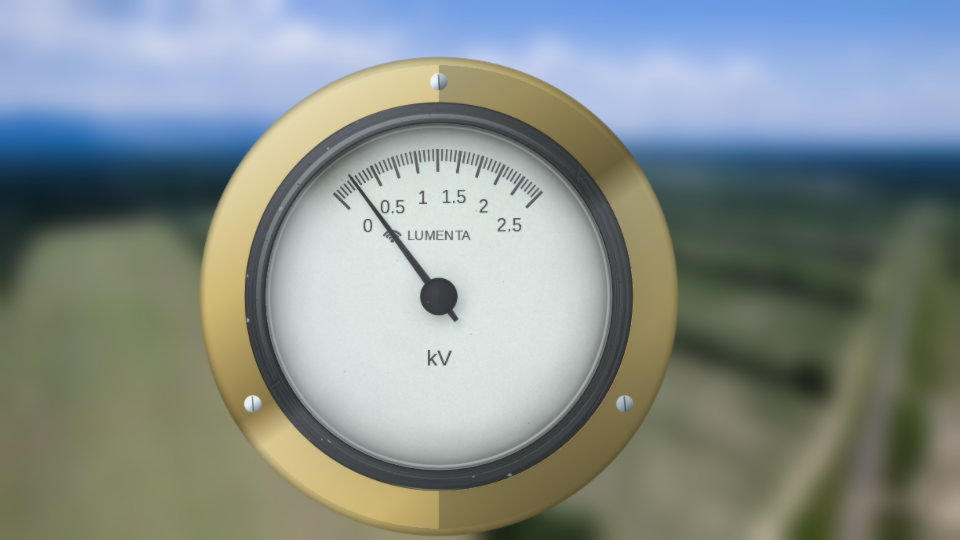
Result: 0.25 kV
